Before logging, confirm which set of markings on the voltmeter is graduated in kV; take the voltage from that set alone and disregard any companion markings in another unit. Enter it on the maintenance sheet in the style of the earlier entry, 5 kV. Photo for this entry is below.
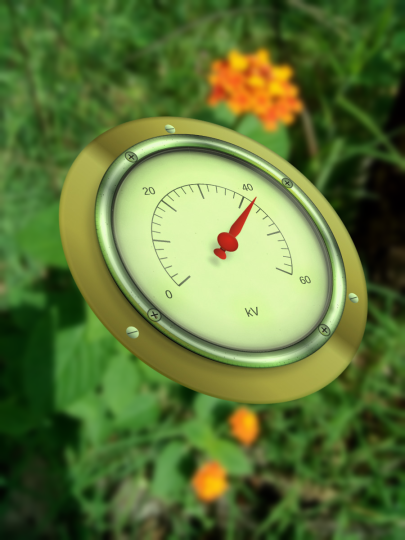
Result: 42 kV
